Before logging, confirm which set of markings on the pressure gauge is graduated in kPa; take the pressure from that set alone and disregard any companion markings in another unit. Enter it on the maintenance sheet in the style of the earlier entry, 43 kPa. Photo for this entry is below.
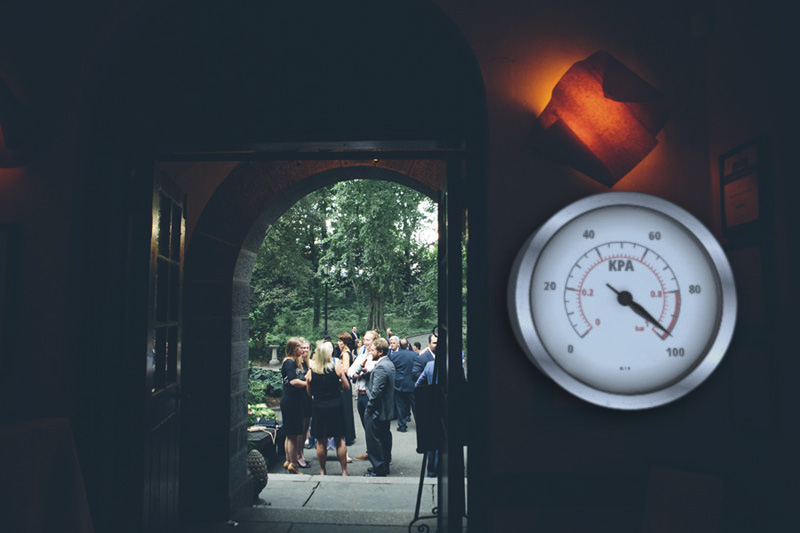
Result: 97.5 kPa
